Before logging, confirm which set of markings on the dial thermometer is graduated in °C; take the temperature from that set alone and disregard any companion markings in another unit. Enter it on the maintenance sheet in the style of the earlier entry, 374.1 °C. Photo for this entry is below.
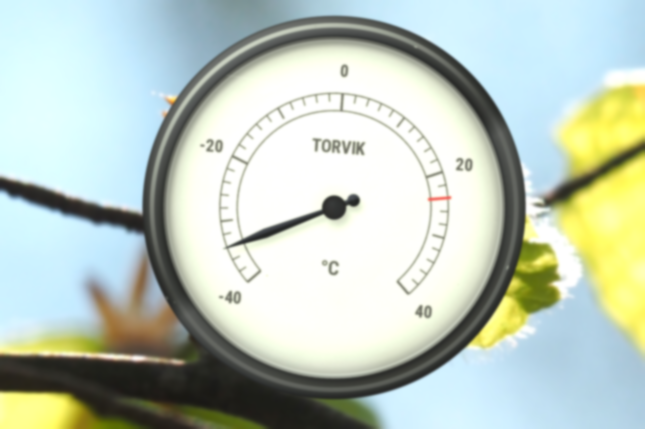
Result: -34 °C
